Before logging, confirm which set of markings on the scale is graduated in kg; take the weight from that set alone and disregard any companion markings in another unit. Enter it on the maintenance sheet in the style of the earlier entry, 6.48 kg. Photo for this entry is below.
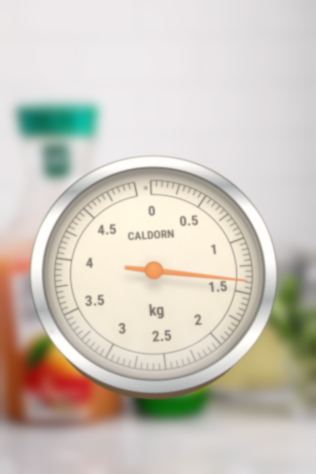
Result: 1.4 kg
